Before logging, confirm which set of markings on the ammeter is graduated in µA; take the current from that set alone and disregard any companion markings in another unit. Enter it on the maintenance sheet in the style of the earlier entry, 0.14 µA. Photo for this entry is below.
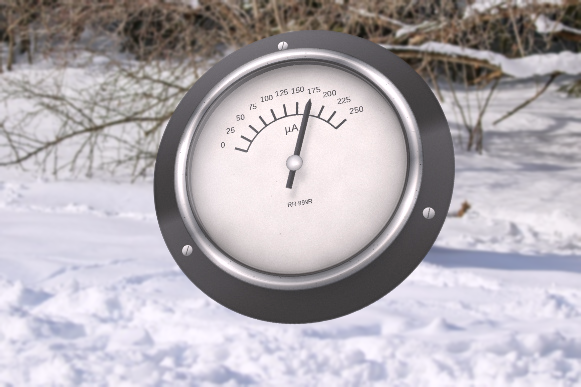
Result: 175 µA
